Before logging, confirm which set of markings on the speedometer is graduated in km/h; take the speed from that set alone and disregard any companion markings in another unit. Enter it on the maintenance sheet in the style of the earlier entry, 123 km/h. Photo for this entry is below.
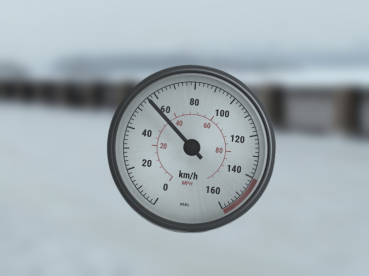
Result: 56 km/h
